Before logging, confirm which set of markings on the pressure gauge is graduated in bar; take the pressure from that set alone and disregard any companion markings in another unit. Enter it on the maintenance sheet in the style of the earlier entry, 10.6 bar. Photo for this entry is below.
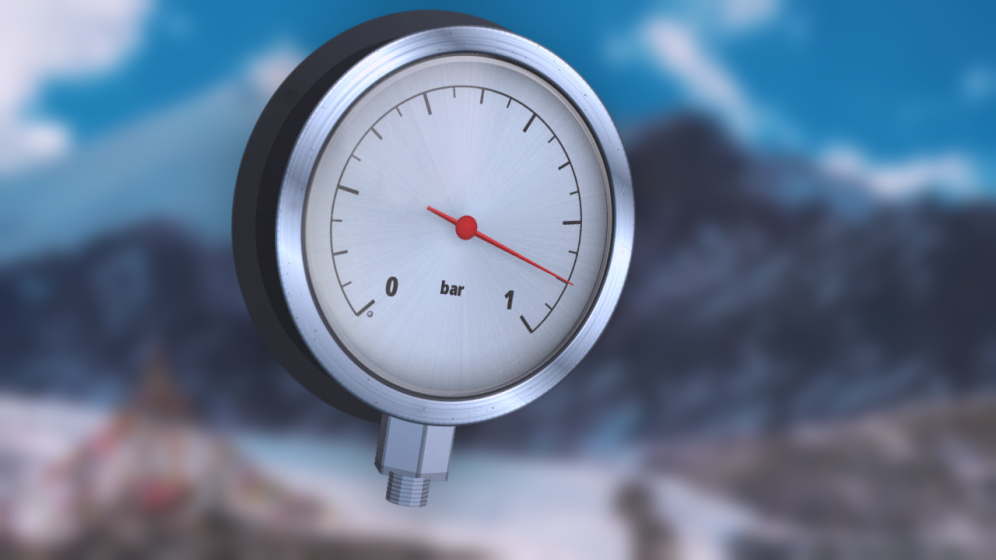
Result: 0.9 bar
